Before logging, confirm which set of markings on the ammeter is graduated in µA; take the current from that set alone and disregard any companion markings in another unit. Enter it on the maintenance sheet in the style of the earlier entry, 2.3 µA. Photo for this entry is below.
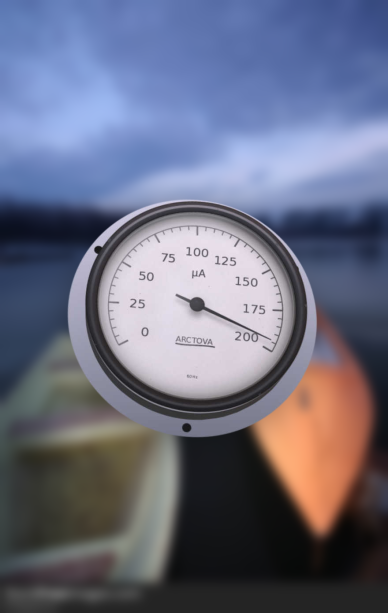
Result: 195 µA
